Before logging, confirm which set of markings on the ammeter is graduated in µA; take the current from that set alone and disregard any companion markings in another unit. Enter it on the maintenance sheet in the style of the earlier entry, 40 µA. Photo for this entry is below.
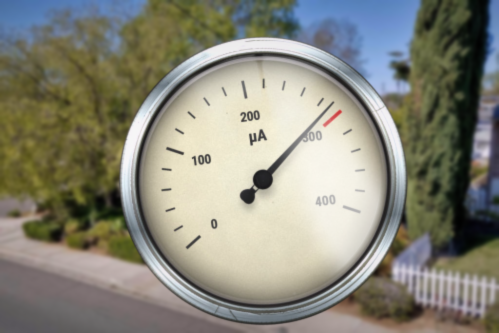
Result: 290 µA
